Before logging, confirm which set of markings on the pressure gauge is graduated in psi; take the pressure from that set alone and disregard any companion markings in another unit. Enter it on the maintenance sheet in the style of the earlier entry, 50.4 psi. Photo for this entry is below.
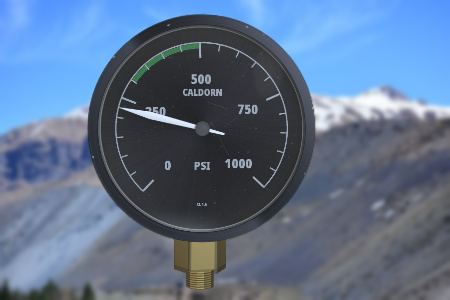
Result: 225 psi
